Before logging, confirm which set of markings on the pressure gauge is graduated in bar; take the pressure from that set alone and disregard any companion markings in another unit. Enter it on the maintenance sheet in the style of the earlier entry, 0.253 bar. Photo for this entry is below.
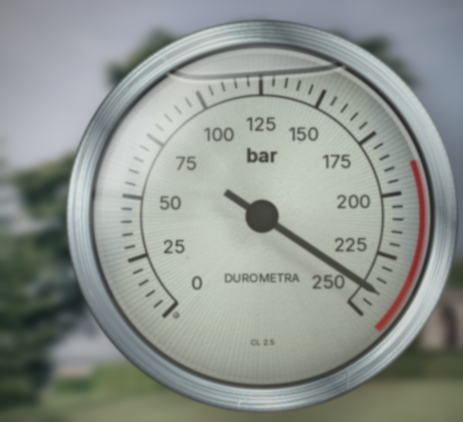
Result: 240 bar
